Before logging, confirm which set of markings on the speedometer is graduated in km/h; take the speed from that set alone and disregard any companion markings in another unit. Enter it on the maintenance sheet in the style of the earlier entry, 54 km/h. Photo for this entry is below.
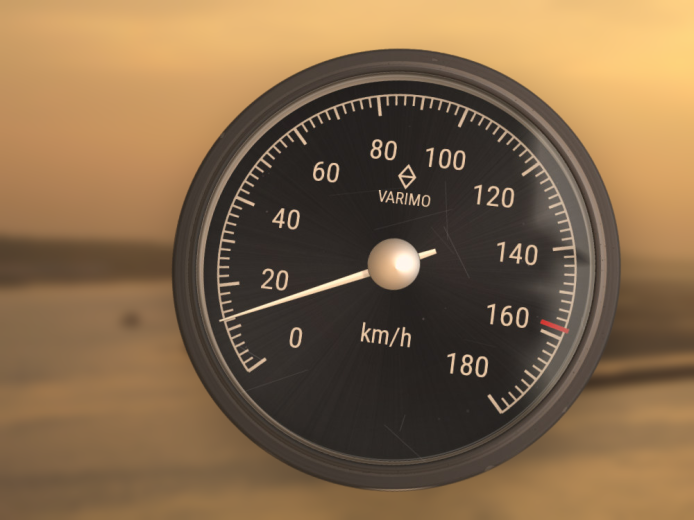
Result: 12 km/h
